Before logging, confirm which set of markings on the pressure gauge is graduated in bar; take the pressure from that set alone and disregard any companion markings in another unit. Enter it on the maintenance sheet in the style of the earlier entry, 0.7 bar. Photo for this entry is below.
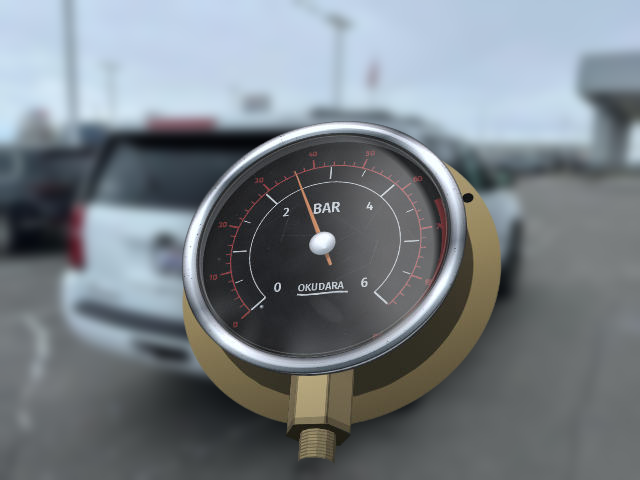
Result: 2.5 bar
